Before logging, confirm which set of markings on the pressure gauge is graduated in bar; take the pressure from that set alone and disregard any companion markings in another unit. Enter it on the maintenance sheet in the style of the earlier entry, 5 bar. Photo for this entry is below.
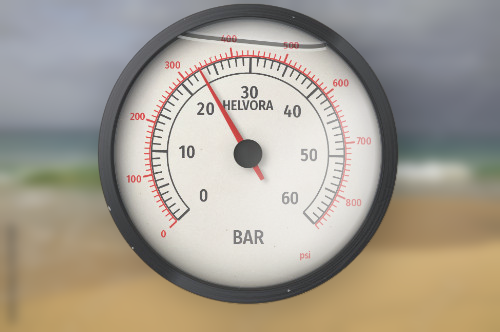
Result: 23 bar
